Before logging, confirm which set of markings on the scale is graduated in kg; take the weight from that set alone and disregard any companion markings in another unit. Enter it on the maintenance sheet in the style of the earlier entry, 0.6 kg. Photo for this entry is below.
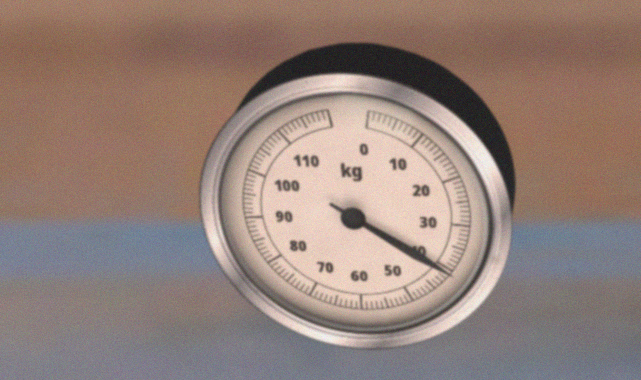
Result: 40 kg
